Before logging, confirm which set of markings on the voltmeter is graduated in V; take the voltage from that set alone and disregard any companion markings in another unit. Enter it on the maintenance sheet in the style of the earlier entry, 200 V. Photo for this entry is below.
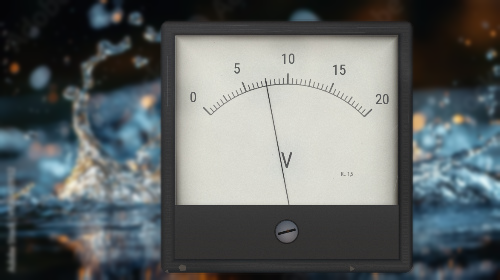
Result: 7.5 V
